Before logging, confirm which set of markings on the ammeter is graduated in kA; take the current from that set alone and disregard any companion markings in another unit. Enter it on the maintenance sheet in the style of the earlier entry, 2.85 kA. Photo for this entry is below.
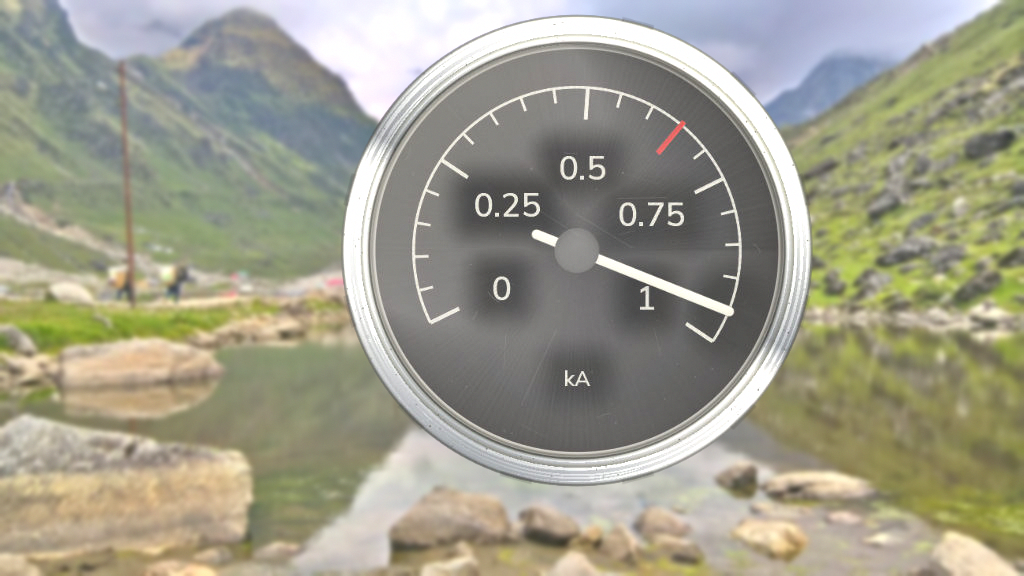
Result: 0.95 kA
